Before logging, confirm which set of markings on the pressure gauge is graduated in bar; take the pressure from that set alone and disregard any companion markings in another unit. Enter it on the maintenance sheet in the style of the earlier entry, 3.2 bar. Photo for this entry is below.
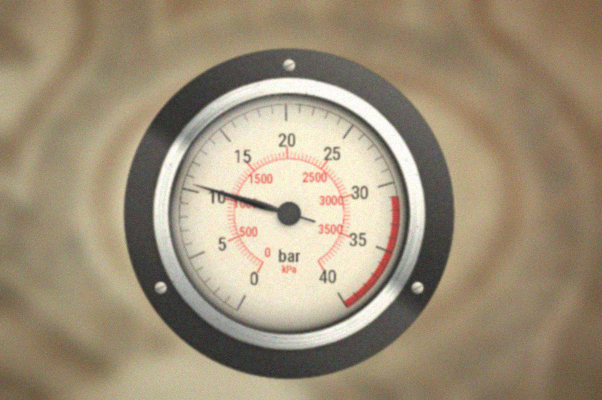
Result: 10.5 bar
